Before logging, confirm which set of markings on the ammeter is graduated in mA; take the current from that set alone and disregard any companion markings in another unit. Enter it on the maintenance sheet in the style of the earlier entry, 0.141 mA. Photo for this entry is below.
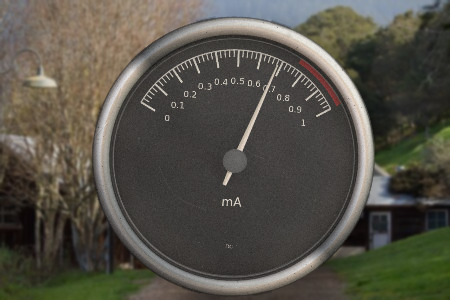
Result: 0.68 mA
